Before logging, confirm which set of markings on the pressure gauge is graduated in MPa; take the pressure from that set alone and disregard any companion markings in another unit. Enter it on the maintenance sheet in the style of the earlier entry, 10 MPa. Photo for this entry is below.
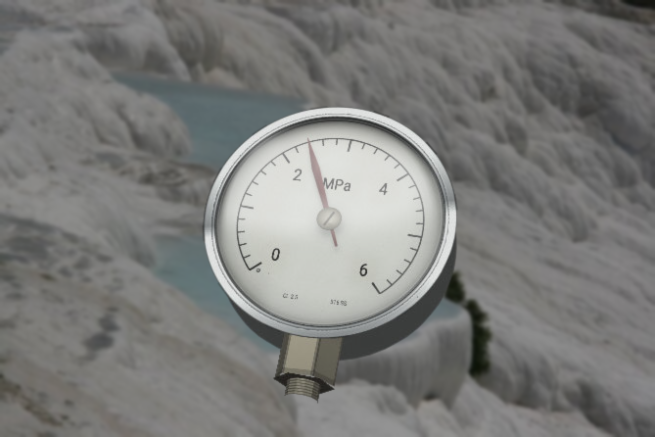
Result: 2.4 MPa
